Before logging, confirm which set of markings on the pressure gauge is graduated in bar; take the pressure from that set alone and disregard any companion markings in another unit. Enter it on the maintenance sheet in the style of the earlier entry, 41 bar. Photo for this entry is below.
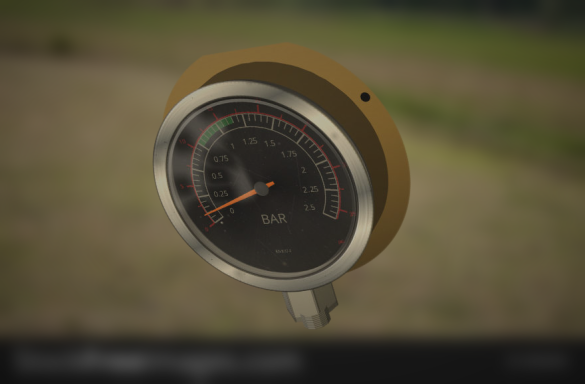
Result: 0.1 bar
